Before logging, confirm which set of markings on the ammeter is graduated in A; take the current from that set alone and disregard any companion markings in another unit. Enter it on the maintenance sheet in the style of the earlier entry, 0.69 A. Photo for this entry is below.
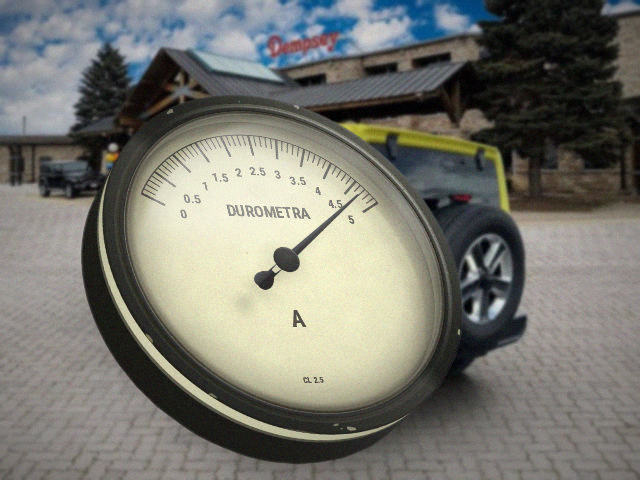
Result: 4.7 A
